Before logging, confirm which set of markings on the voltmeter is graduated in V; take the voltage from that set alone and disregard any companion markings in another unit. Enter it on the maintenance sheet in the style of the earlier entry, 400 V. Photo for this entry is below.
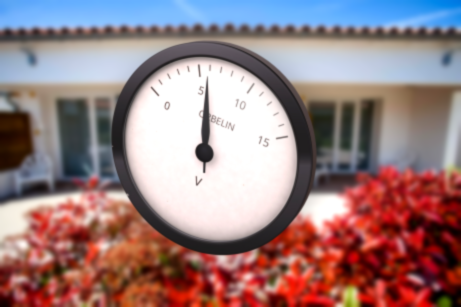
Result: 6 V
